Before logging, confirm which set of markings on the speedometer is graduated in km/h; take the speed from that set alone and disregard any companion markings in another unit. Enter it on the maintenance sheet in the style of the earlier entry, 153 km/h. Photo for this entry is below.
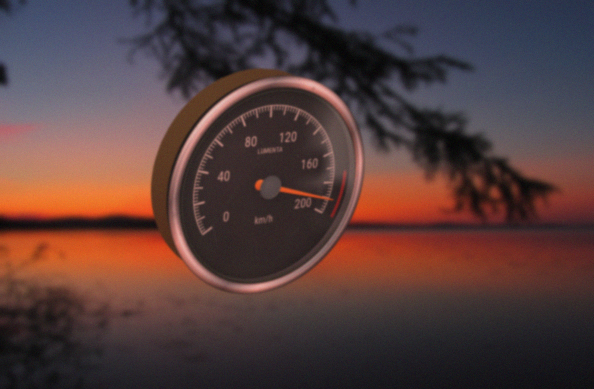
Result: 190 km/h
